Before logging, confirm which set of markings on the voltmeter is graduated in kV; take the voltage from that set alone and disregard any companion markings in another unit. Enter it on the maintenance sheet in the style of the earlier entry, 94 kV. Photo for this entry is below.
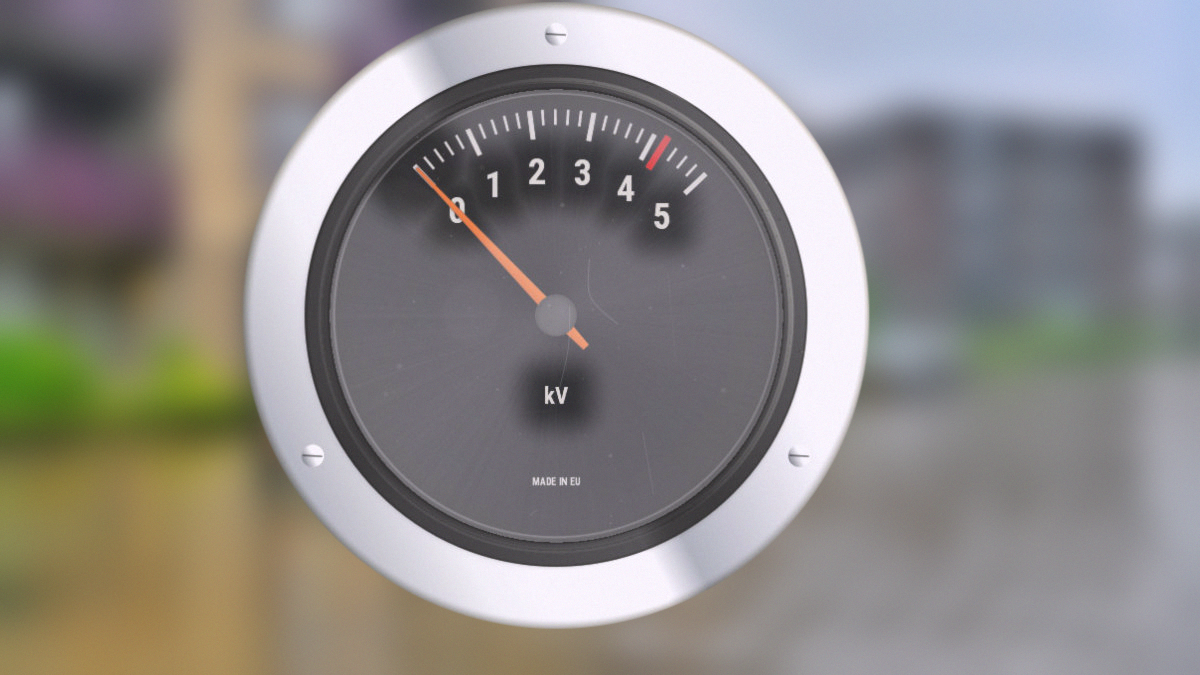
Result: 0 kV
